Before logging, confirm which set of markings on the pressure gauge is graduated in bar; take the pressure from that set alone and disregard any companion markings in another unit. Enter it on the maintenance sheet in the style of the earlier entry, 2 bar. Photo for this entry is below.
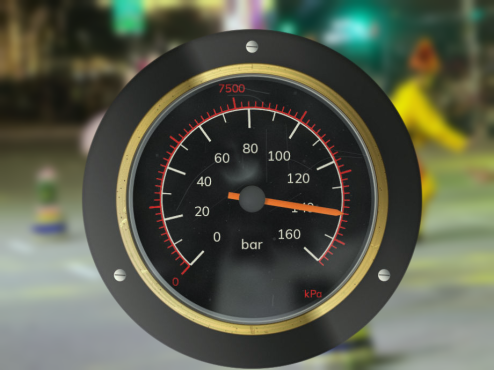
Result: 140 bar
